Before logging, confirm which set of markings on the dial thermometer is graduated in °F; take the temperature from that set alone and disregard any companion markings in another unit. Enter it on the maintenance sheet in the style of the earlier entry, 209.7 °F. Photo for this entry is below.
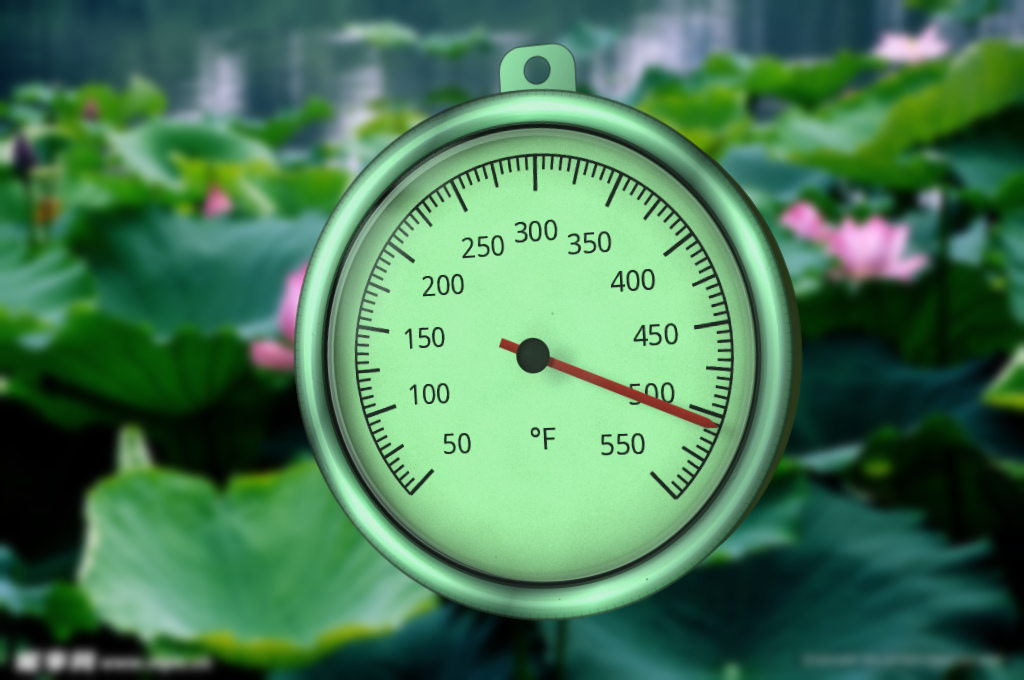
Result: 505 °F
